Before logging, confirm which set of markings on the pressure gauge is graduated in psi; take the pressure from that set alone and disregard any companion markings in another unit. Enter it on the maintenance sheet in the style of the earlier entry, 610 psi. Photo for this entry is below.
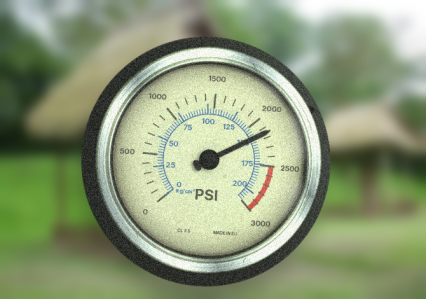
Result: 2150 psi
